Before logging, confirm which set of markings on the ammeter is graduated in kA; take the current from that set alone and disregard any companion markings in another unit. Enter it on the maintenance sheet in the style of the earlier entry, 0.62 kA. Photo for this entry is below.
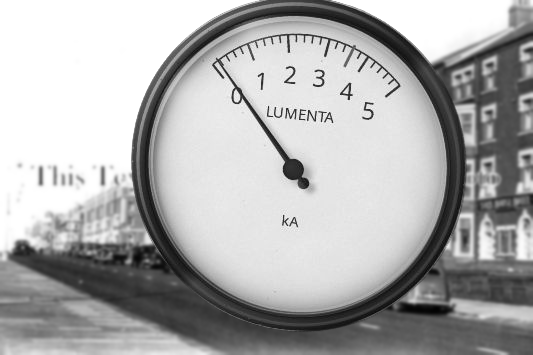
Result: 0.2 kA
